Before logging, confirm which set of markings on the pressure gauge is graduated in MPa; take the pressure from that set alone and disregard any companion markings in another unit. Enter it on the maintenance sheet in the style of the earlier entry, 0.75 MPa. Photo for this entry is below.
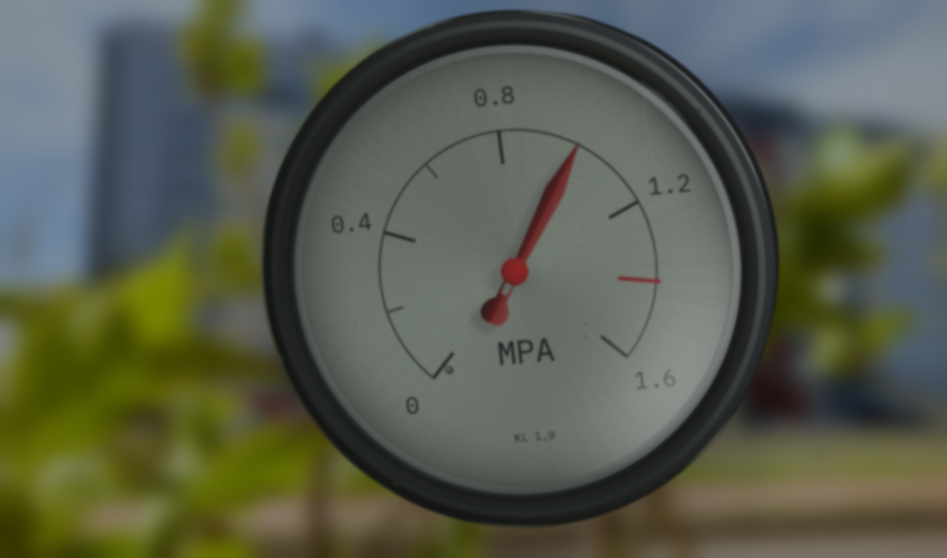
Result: 1 MPa
